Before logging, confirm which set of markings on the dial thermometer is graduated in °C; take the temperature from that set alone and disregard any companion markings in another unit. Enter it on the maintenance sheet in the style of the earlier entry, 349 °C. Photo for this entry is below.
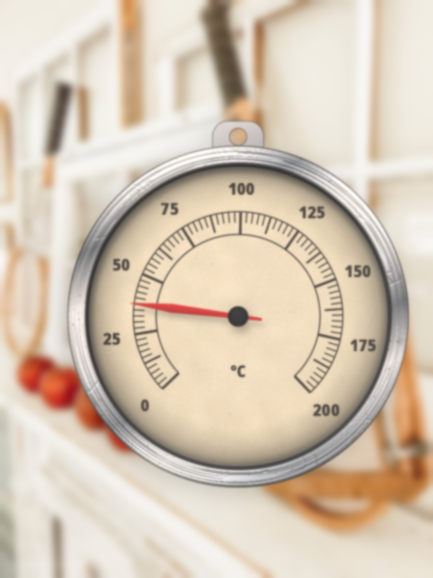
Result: 37.5 °C
